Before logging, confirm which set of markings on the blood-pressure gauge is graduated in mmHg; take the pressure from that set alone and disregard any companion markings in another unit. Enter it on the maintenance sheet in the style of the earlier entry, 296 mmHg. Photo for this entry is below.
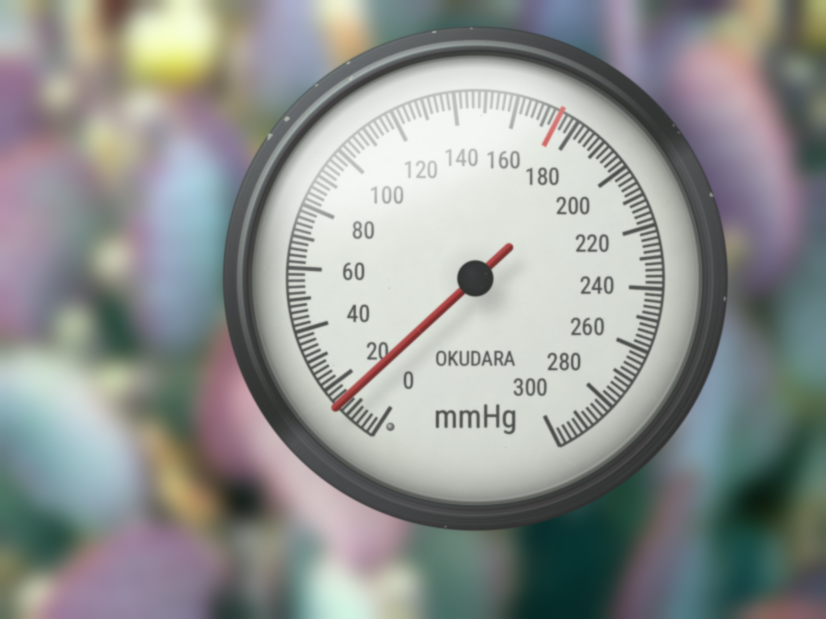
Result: 14 mmHg
